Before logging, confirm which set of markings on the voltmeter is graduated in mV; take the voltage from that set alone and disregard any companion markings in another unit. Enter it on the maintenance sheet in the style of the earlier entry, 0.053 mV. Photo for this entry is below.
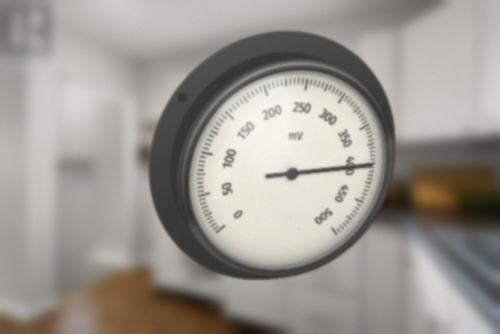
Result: 400 mV
